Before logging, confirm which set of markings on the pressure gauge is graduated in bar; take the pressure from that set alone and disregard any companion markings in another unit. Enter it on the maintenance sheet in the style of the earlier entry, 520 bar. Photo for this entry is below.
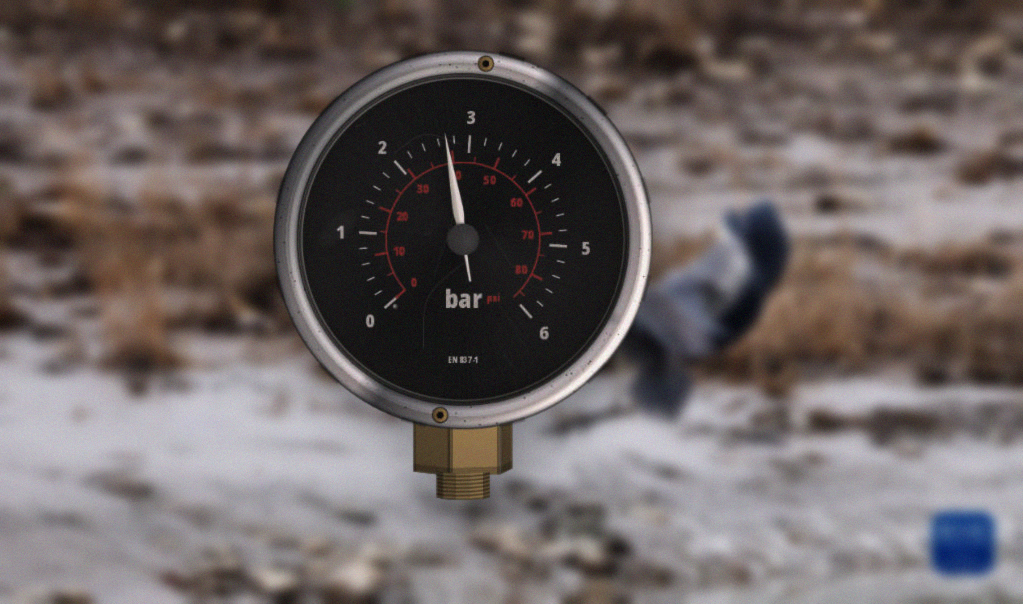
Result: 2.7 bar
